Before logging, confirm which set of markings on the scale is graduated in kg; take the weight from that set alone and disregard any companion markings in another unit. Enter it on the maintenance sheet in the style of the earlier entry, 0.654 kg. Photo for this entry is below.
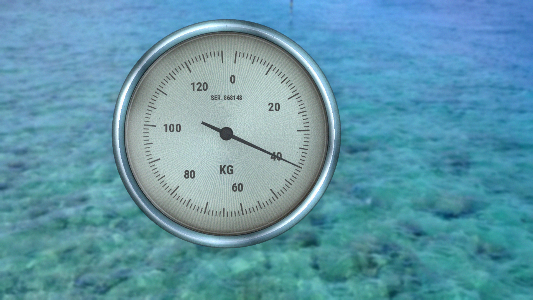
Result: 40 kg
